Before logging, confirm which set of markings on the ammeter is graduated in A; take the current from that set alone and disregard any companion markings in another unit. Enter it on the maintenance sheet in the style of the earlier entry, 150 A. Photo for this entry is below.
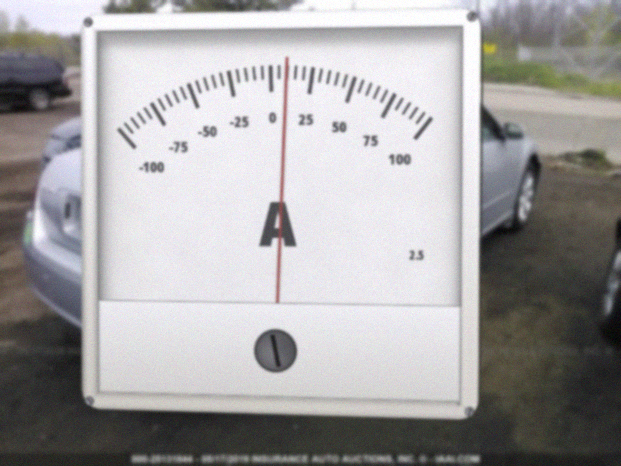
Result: 10 A
